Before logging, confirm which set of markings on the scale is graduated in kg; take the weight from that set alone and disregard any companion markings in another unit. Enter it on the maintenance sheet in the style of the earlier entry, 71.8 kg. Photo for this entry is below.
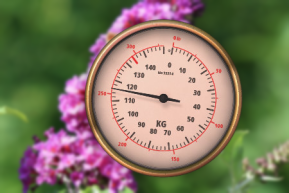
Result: 116 kg
